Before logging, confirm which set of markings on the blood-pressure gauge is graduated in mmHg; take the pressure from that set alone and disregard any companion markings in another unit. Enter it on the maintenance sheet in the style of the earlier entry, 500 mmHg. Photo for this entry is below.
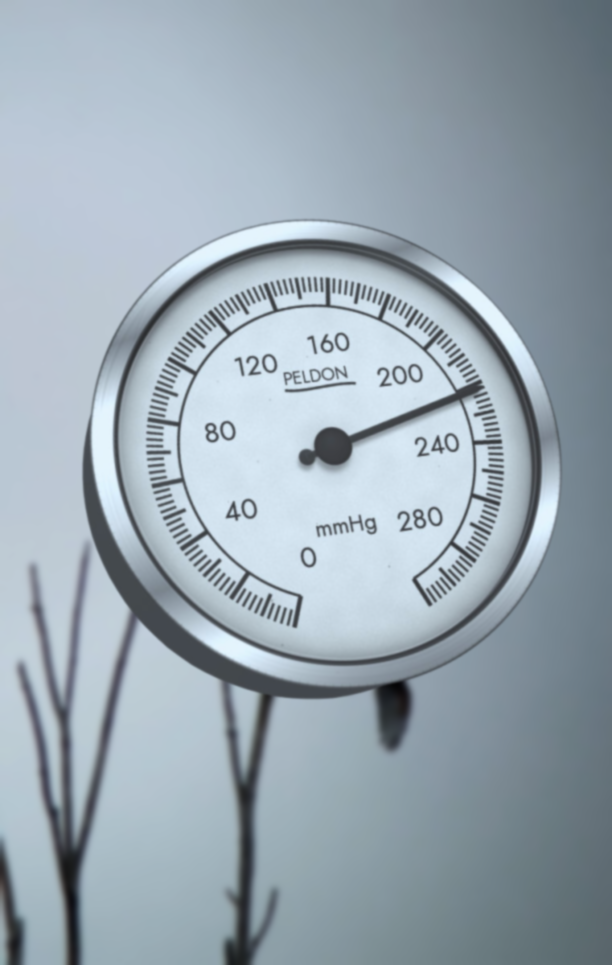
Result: 222 mmHg
